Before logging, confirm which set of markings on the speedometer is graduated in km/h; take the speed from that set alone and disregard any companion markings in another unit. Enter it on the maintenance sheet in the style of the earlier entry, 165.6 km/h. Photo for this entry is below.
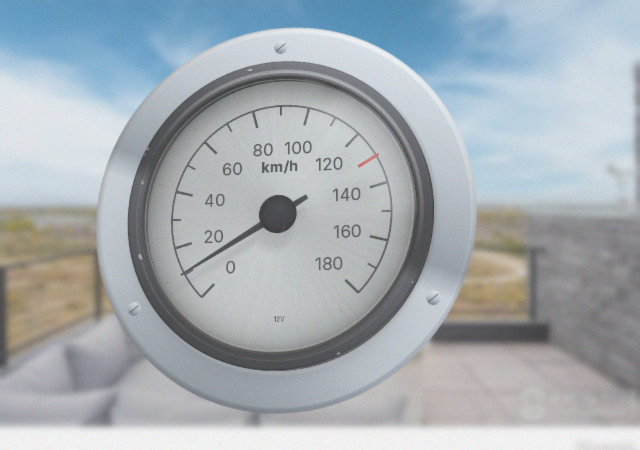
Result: 10 km/h
